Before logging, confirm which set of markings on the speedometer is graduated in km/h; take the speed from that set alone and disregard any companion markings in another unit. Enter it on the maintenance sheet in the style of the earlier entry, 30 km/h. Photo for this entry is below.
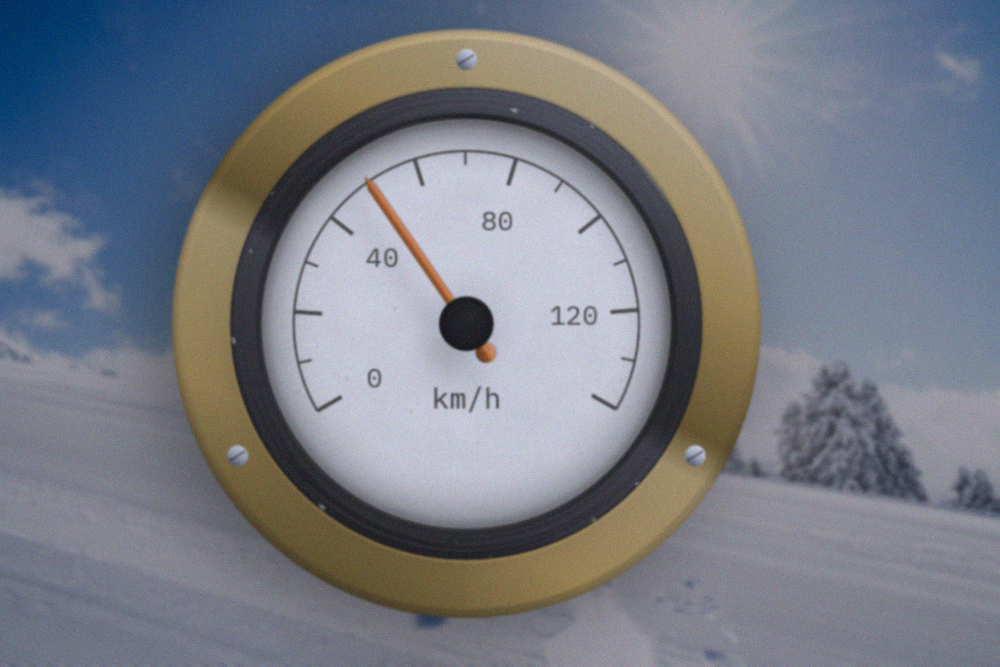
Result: 50 km/h
